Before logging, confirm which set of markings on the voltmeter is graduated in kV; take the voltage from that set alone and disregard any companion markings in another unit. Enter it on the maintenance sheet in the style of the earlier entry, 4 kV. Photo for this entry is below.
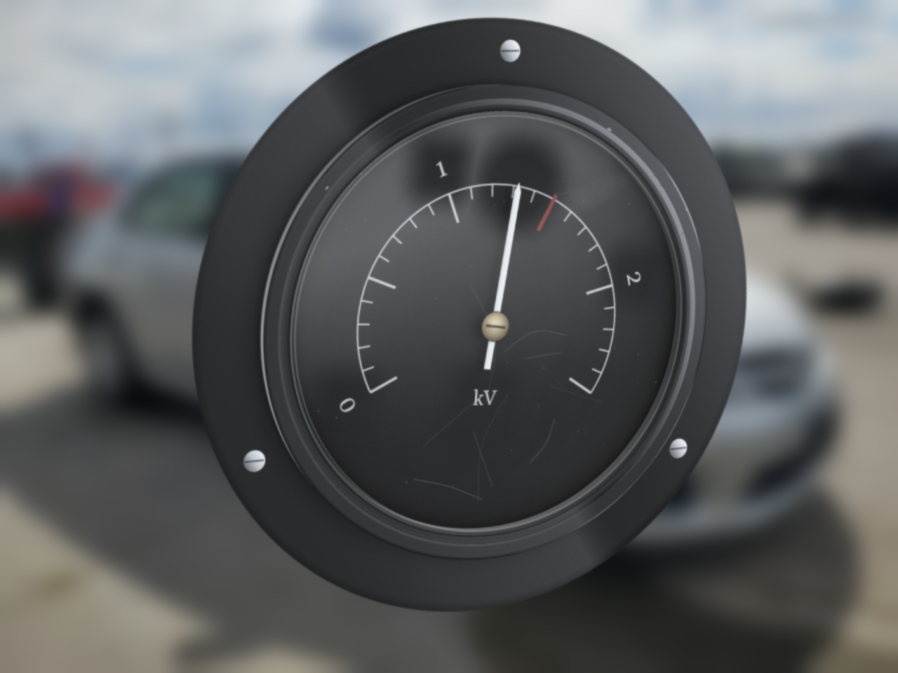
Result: 1.3 kV
